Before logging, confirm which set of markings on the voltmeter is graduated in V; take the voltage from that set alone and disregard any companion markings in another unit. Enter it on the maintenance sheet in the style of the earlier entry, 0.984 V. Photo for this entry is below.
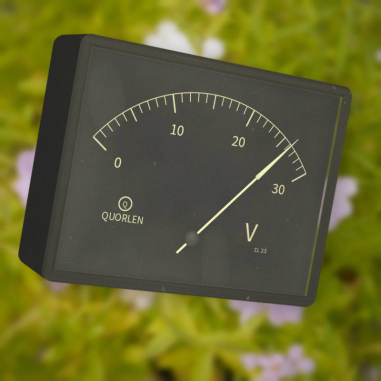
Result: 26 V
